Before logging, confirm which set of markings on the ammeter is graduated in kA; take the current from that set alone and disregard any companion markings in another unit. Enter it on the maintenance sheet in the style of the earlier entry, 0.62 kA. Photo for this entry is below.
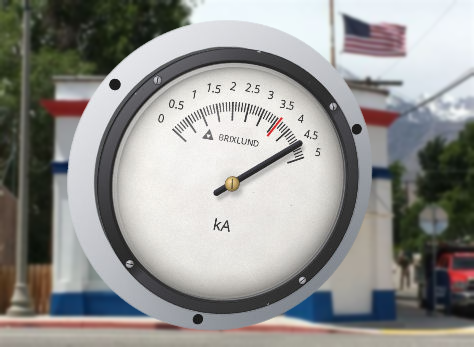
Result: 4.5 kA
